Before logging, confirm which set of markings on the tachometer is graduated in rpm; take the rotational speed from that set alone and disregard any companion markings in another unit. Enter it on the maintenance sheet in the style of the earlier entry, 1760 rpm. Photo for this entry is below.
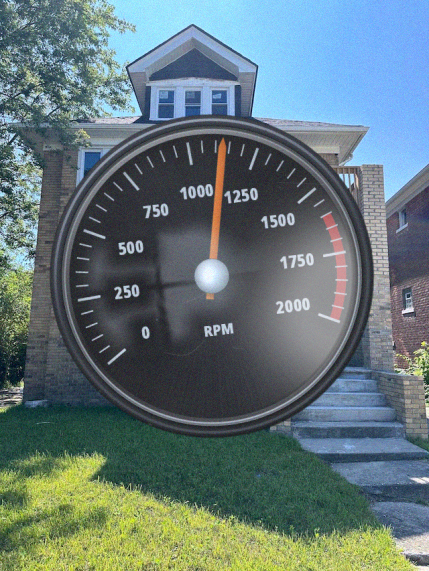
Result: 1125 rpm
